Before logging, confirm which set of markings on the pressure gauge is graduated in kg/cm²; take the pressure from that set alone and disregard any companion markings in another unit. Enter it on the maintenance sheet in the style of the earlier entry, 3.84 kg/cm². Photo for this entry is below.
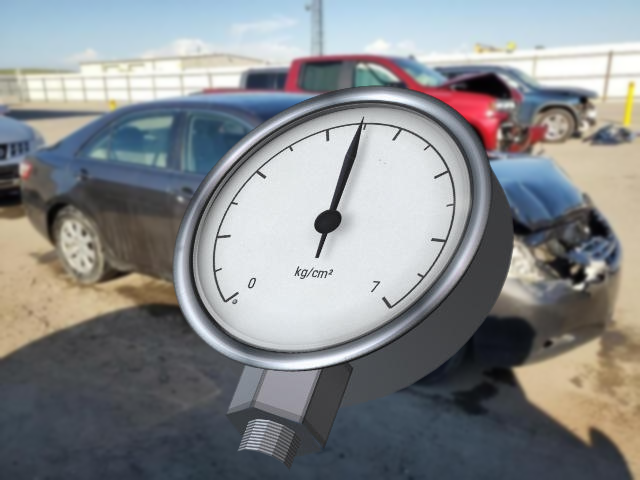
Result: 3.5 kg/cm²
